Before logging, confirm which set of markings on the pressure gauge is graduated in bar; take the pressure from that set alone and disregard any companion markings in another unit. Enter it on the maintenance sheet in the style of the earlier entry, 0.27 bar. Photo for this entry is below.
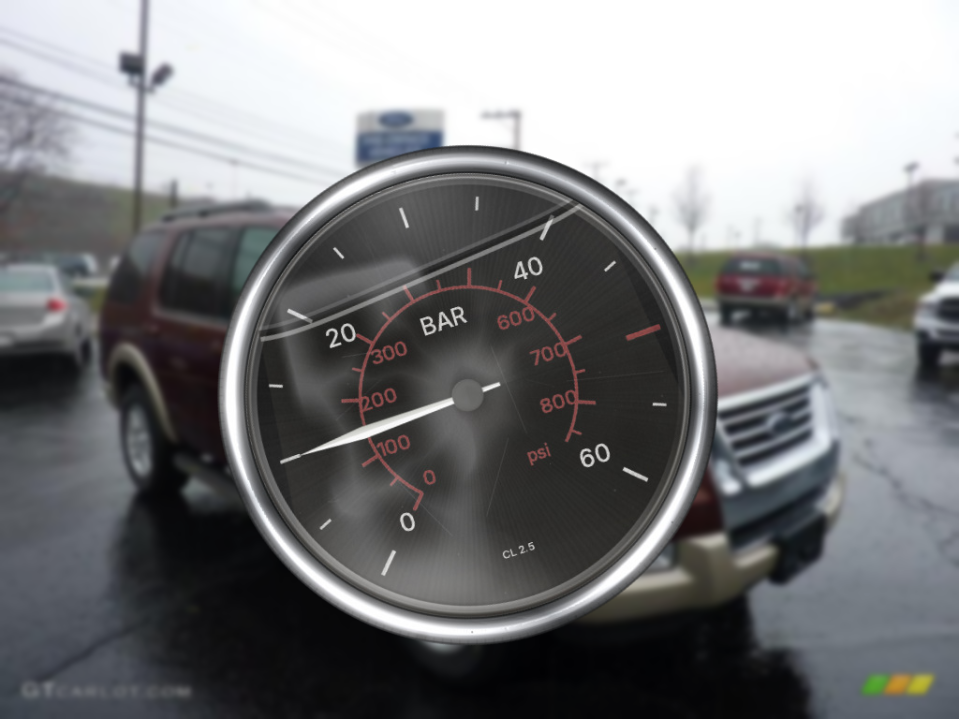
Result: 10 bar
